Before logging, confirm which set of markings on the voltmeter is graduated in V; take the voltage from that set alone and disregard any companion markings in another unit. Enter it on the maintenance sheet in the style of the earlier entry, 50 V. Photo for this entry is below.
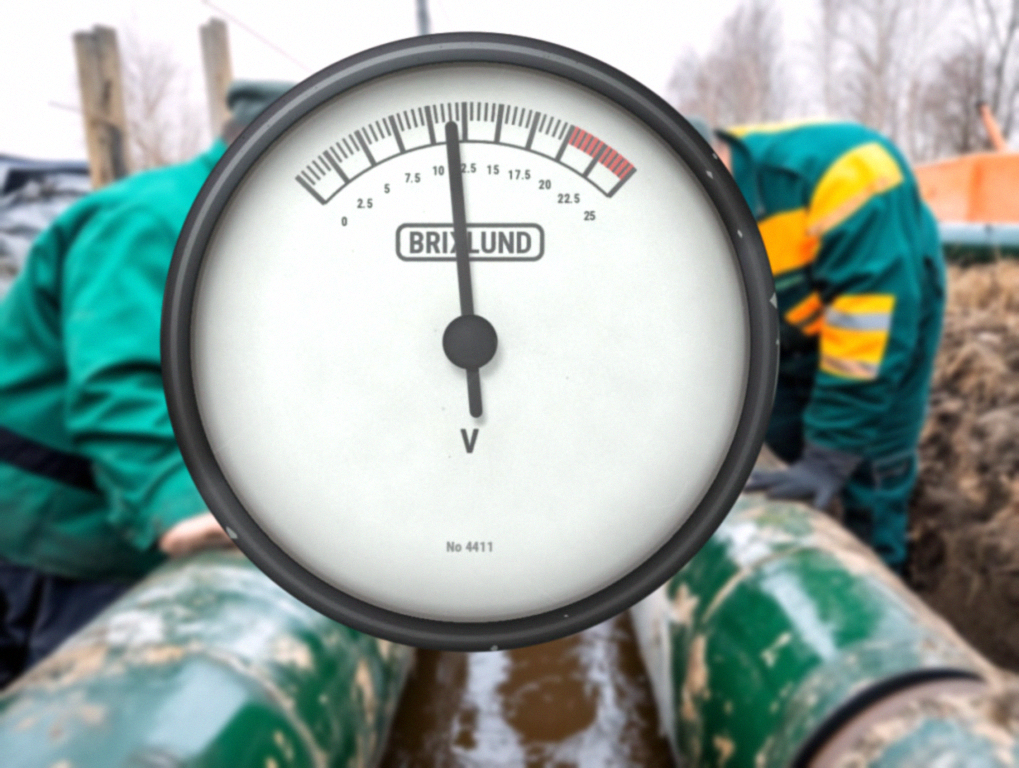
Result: 11.5 V
